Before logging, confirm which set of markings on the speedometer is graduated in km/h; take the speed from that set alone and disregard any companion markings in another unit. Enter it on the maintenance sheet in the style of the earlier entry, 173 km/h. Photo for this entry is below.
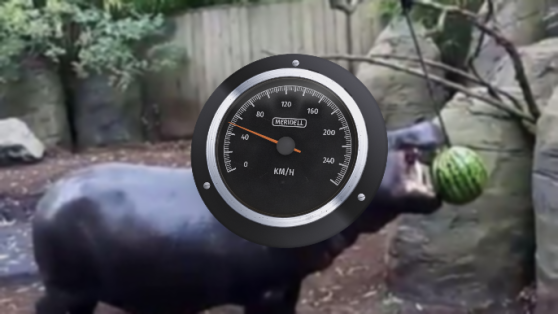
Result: 50 km/h
